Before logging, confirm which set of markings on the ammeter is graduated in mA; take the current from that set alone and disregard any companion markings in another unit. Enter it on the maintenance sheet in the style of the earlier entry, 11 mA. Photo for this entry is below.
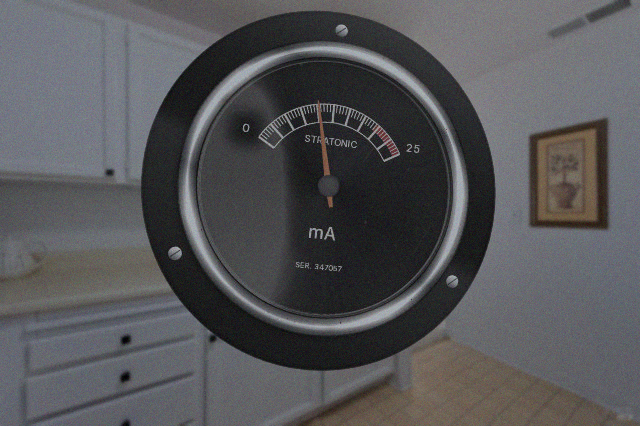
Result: 10 mA
